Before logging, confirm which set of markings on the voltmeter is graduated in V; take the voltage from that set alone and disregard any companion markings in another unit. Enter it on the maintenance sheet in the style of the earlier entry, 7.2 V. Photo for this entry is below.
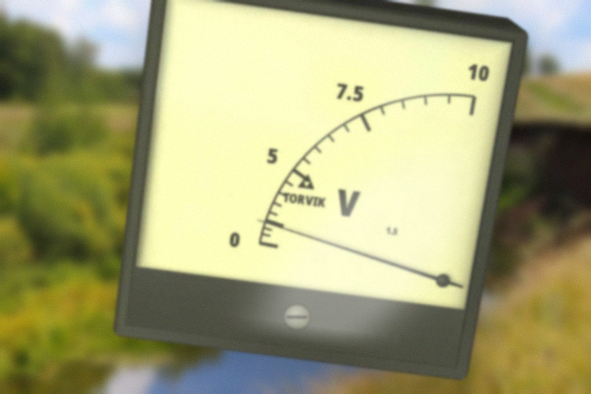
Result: 2.5 V
